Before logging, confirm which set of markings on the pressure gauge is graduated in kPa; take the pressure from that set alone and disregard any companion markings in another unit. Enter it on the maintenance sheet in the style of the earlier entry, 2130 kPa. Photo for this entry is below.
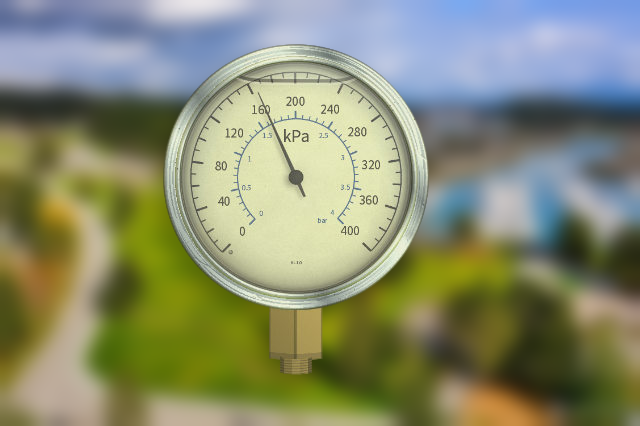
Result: 165 kPa
